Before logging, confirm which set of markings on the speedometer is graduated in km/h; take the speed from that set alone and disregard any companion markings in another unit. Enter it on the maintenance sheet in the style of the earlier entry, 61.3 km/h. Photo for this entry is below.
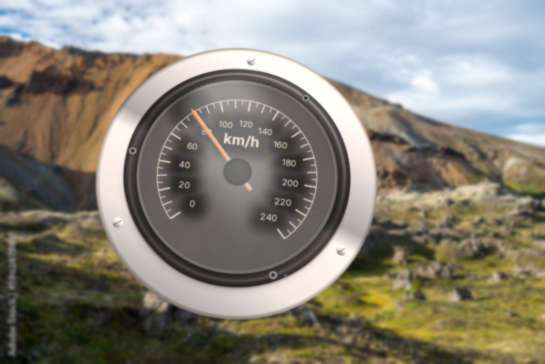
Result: 80 km/h
